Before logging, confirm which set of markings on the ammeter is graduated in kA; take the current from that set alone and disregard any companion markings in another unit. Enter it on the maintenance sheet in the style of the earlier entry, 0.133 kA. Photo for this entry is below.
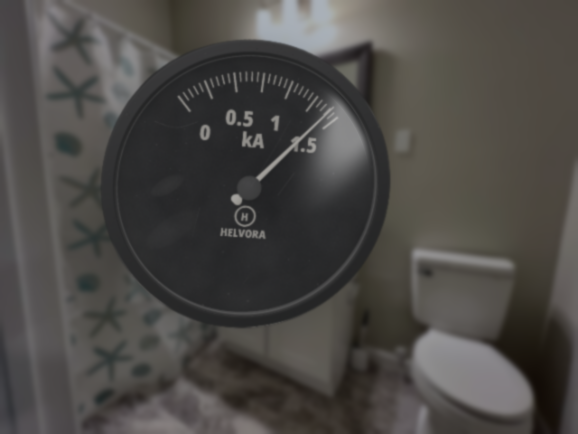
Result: 1.4 kA
